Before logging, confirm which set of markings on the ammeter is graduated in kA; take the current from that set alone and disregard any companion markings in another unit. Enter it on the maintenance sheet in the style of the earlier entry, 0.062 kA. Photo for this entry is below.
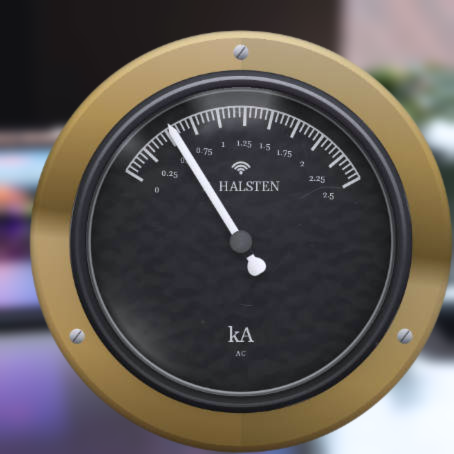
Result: 0.55 kA
